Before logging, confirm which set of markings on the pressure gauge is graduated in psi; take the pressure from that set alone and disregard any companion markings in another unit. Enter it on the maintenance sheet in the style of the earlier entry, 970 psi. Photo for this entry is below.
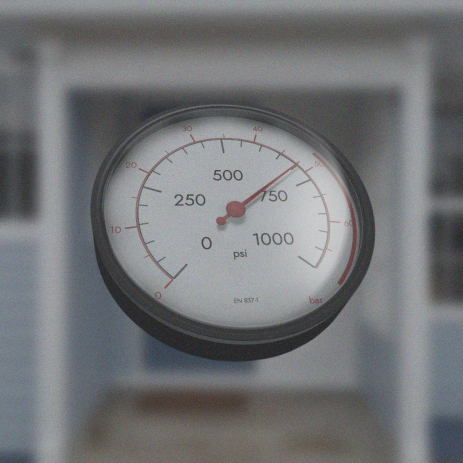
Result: 700 psi
